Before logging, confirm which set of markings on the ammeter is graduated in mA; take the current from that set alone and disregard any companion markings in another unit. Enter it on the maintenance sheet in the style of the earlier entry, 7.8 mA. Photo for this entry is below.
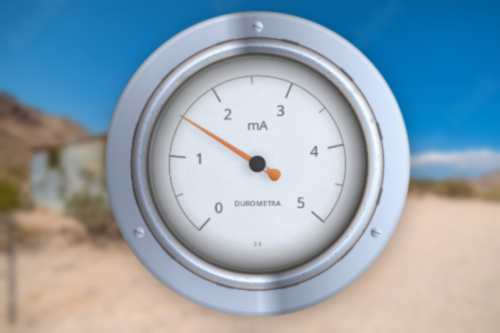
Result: 1.5 mA
